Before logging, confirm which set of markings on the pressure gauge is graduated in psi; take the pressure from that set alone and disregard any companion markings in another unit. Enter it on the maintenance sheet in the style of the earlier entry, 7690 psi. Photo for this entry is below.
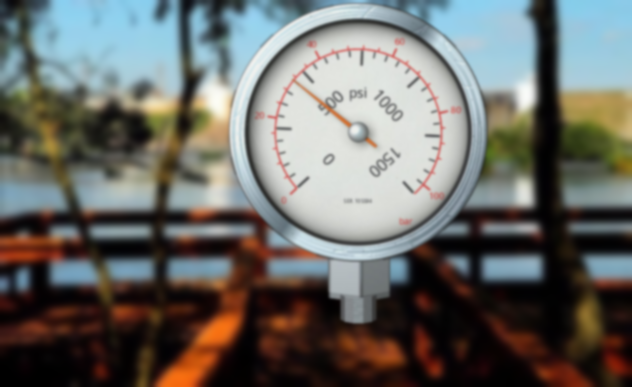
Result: 450 psi
